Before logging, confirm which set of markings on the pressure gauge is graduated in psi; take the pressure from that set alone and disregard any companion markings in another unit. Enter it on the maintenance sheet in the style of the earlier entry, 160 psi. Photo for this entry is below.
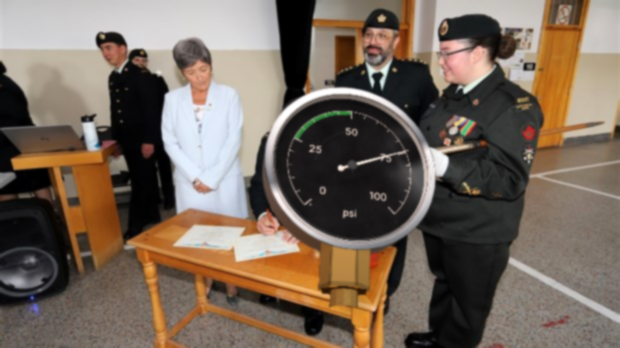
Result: 75 psi
